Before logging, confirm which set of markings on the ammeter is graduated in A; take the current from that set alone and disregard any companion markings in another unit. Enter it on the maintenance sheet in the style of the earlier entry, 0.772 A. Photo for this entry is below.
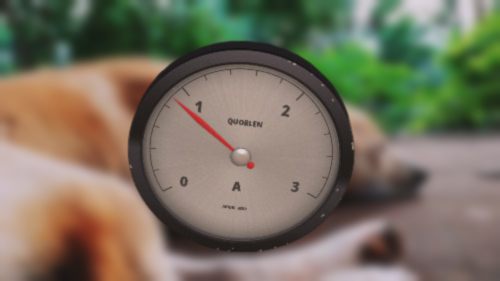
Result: 0.9 A
